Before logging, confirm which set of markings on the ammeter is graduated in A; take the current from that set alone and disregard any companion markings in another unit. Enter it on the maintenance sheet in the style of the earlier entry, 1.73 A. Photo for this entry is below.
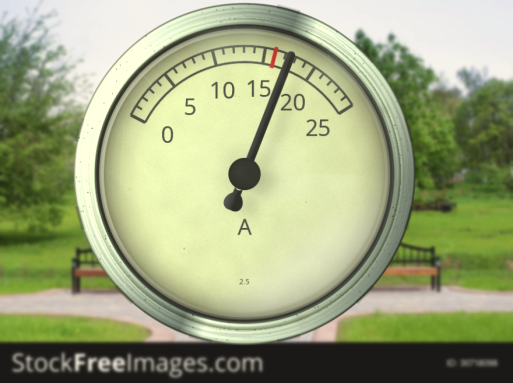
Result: 17.5 A
